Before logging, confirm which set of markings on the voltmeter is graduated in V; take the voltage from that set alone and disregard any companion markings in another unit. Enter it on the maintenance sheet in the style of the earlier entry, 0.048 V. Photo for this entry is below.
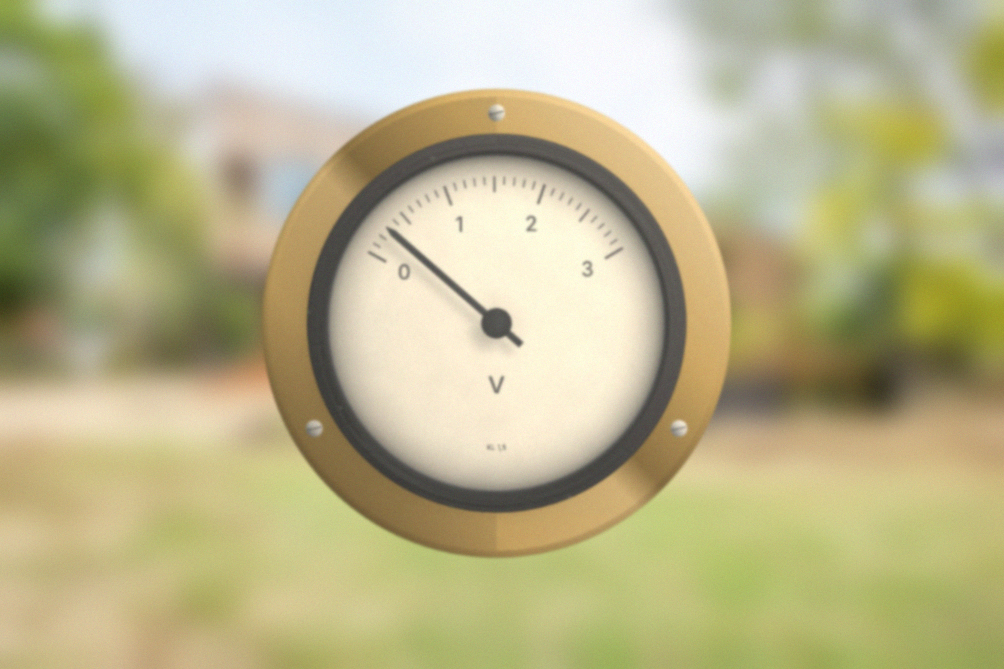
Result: 0.3 V
